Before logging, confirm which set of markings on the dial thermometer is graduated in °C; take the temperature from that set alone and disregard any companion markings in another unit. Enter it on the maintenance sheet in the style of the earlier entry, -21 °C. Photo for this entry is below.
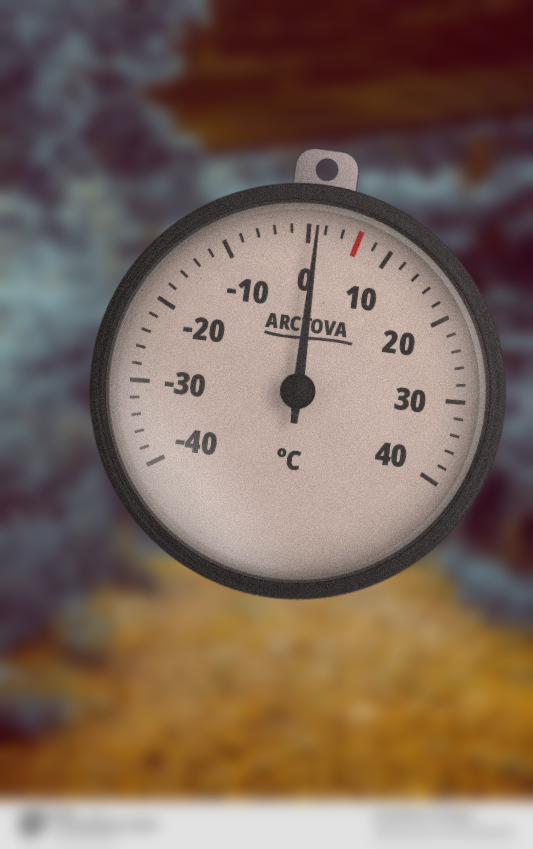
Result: 1 °C
